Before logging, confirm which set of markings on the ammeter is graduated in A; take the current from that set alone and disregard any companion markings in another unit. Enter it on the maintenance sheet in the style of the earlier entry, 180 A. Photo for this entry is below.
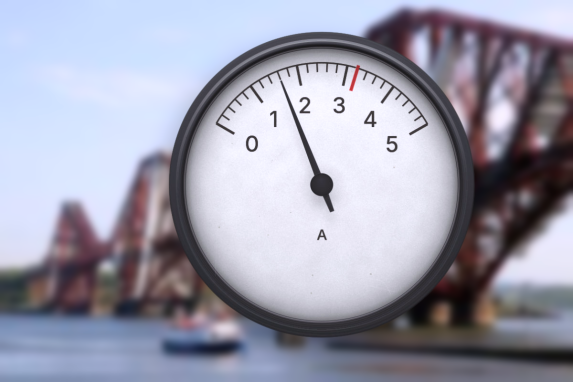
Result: 1.6 A
